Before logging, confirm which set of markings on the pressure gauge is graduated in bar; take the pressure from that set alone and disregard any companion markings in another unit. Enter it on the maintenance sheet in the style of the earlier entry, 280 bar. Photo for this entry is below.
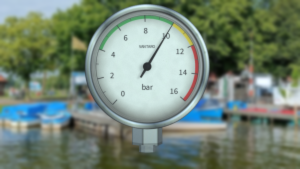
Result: 10 bar
